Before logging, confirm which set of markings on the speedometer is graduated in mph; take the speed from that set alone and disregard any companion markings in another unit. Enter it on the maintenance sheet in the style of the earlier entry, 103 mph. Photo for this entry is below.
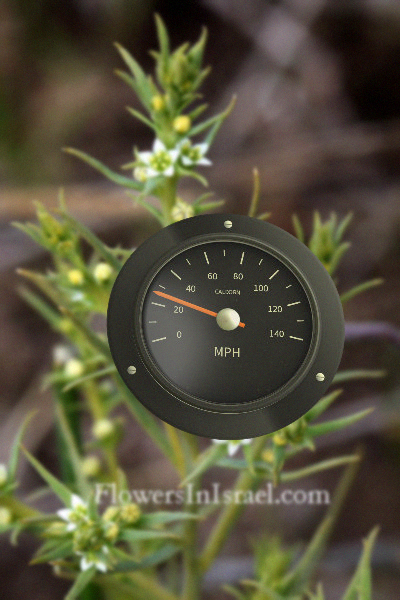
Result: 25 mph
